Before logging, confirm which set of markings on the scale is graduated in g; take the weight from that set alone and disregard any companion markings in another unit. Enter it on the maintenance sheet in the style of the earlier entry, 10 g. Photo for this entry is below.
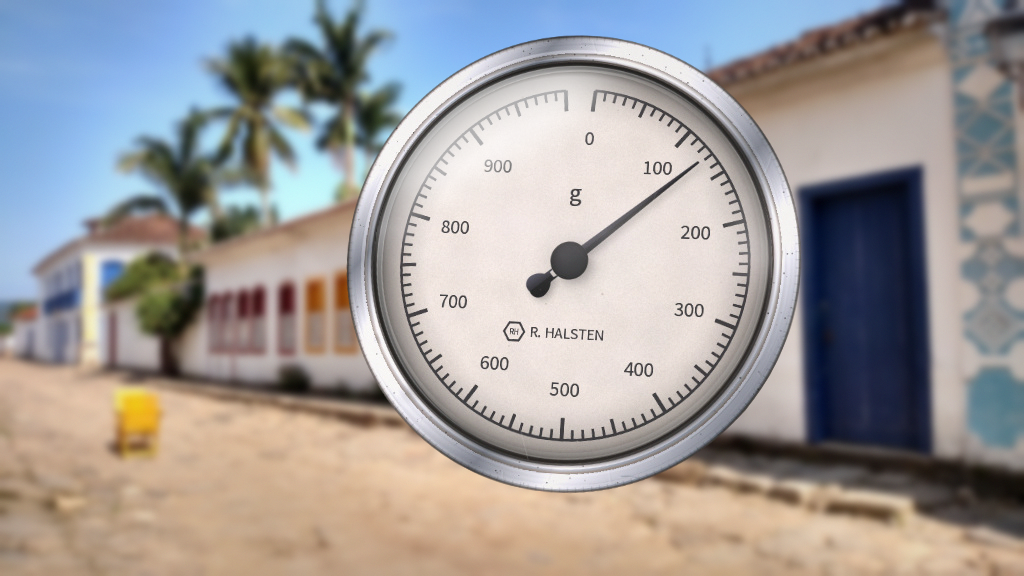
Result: 130 g
